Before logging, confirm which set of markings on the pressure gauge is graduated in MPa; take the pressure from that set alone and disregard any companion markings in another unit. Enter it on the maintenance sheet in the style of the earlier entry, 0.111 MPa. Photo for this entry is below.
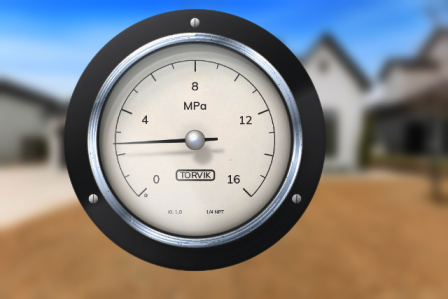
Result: 2.5 MPa
